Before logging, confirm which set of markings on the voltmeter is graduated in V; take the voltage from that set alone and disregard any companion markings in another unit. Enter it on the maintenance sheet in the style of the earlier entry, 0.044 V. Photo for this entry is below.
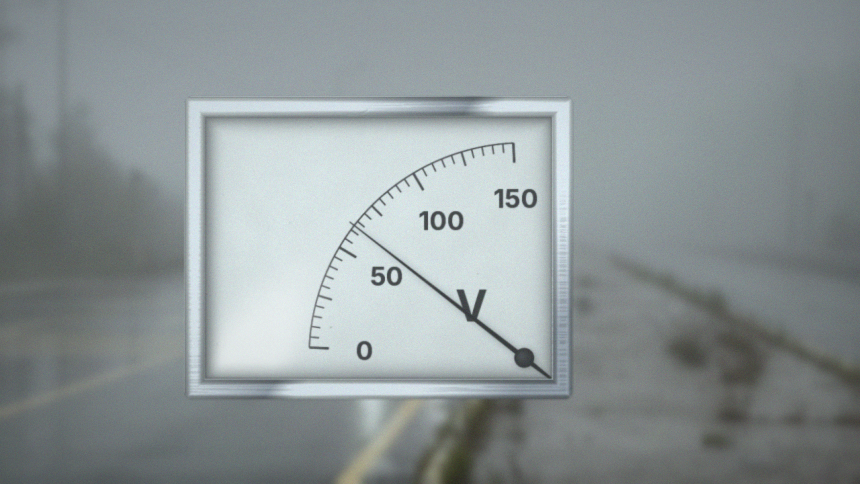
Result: 62.5 V
